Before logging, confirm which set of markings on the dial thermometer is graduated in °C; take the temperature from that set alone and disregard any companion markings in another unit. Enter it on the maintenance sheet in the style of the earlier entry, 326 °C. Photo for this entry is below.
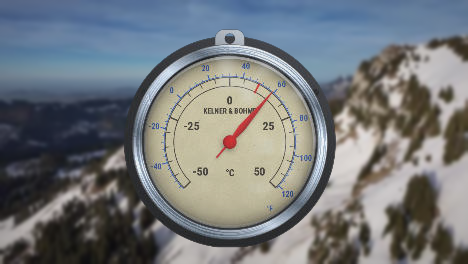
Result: 15 °C
